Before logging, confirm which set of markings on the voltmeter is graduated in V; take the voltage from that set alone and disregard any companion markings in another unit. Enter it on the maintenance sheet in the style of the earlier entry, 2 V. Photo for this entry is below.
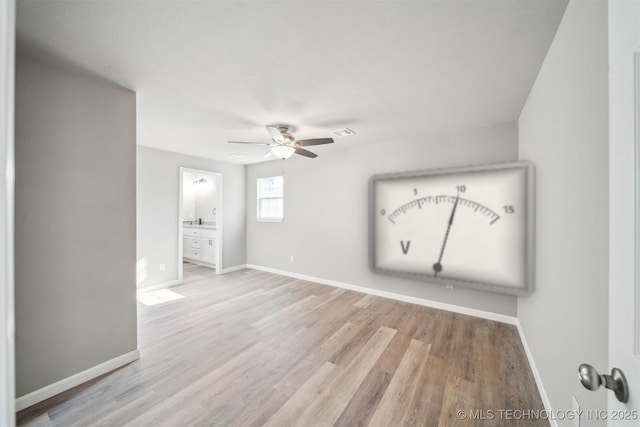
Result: 10 V
